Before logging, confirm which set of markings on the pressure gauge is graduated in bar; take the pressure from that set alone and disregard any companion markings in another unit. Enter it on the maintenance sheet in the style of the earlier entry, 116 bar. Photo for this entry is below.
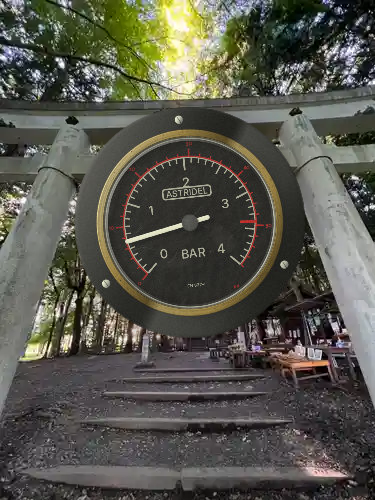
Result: 0.5 bar
